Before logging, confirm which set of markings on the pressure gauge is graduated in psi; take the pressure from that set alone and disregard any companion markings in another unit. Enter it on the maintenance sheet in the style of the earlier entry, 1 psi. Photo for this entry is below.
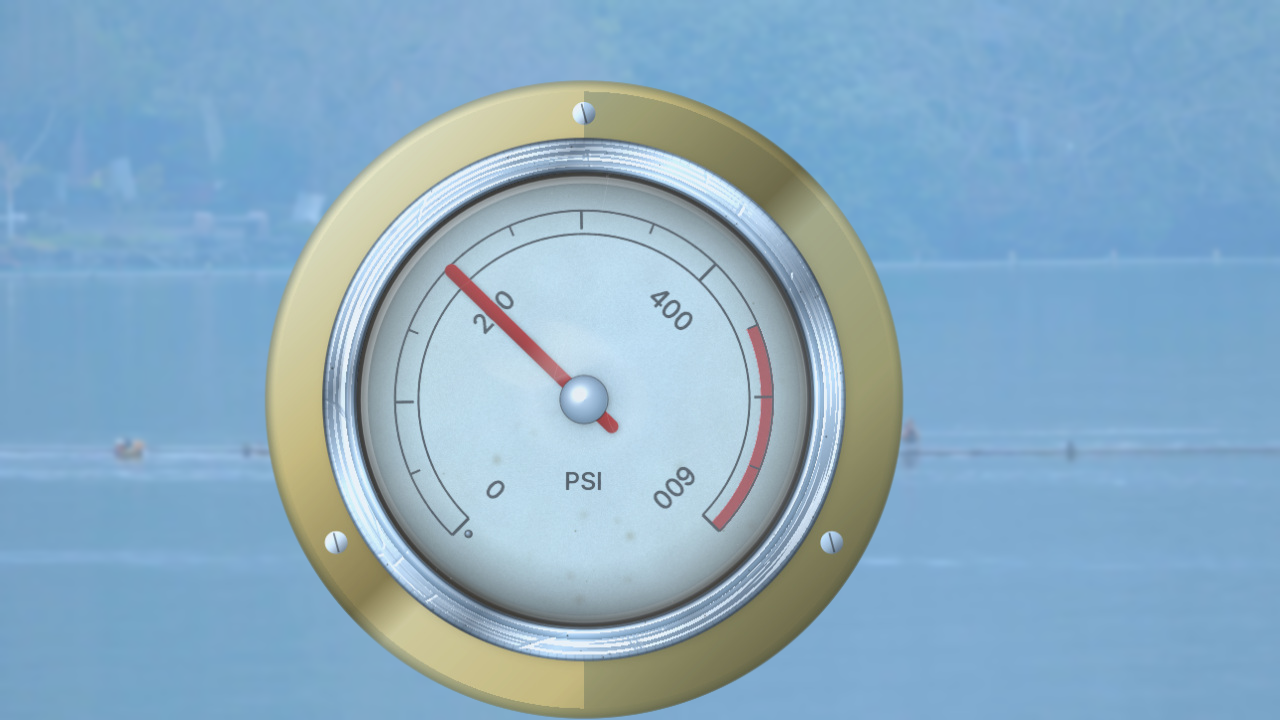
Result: 200 psi
